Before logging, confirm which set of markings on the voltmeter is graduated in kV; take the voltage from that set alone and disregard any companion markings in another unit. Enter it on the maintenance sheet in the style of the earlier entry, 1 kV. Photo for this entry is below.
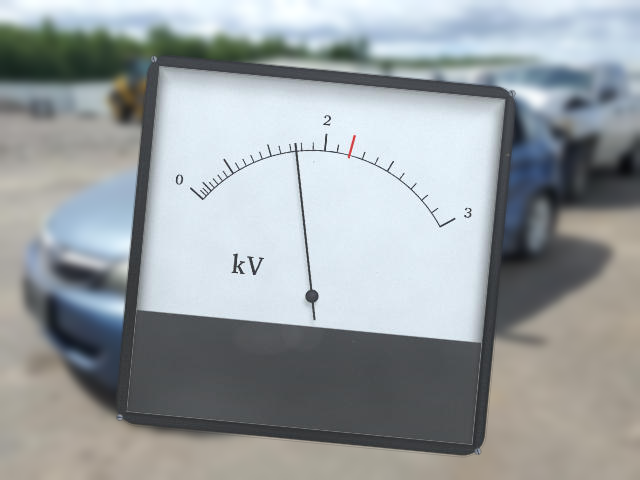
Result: 1.75 kV
